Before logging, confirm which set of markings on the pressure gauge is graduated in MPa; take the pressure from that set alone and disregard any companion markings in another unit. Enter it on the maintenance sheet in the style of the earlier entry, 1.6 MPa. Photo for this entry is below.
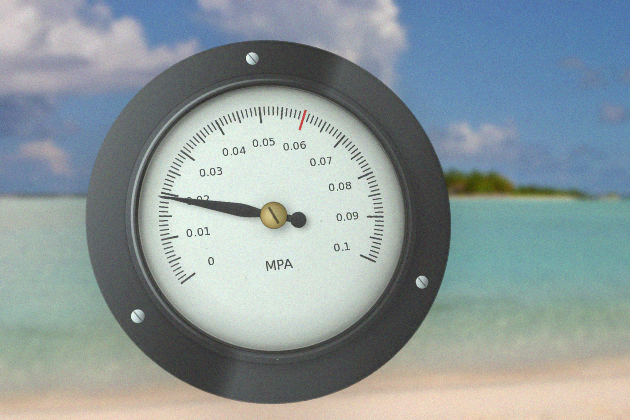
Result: 0.019 MPa
